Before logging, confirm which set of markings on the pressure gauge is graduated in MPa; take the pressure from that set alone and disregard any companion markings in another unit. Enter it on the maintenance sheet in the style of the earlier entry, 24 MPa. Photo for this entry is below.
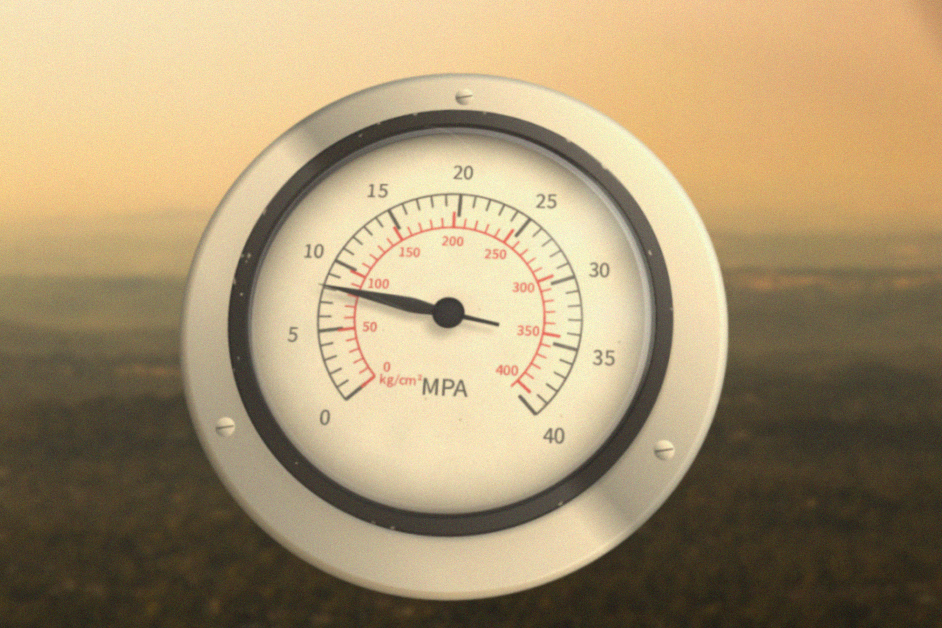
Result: 8 MPa
